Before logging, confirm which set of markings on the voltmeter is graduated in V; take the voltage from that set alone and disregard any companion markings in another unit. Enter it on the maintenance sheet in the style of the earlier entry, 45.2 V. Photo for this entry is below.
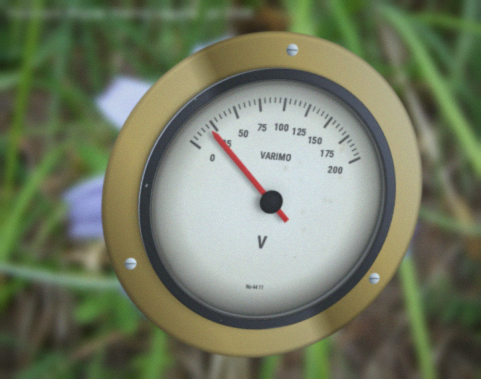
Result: 20 V
